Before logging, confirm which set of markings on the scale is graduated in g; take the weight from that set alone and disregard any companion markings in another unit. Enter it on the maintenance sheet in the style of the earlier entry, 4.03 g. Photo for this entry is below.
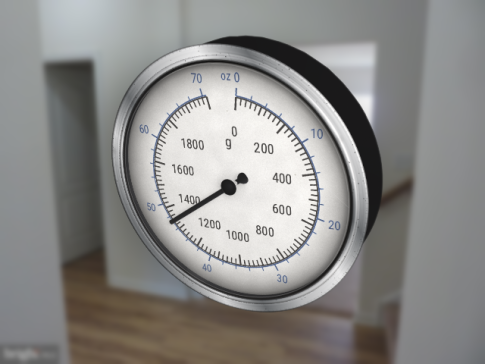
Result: 1340 g
